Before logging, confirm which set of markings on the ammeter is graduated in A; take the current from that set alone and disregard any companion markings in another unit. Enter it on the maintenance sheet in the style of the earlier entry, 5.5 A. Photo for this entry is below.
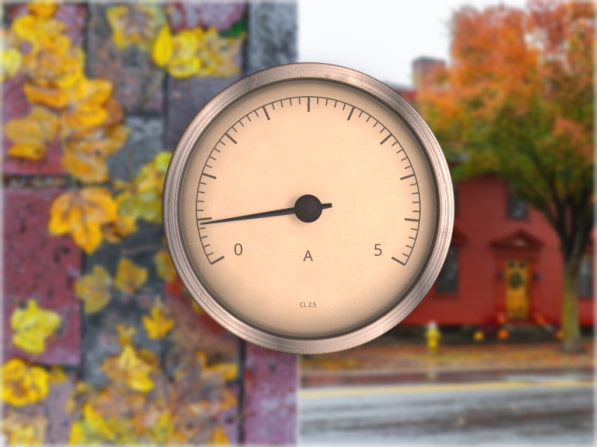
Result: 0.45 A
